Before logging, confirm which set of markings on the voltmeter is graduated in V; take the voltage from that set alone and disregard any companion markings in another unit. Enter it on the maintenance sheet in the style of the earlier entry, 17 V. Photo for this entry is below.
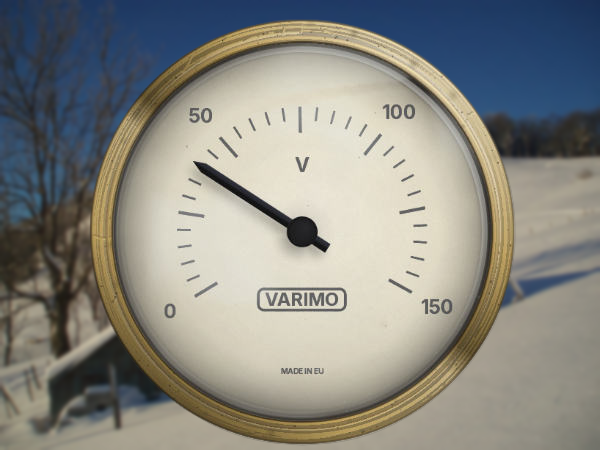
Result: 40 V
